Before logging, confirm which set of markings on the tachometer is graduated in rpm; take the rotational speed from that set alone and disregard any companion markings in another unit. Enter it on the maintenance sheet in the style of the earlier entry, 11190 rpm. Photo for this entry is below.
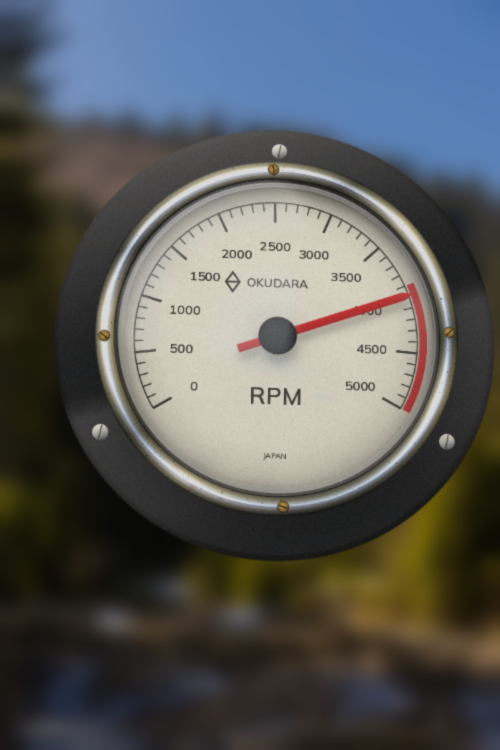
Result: 4000 rpm
